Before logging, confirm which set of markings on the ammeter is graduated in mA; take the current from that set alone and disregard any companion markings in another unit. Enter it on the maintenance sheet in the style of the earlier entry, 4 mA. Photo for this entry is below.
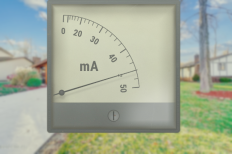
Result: 46 mA
